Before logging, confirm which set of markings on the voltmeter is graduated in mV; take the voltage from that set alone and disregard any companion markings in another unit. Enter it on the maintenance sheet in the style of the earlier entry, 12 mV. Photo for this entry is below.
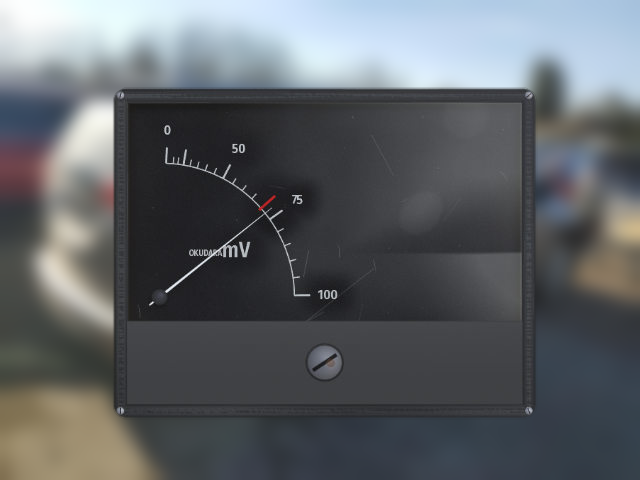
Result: 72.5 mV
